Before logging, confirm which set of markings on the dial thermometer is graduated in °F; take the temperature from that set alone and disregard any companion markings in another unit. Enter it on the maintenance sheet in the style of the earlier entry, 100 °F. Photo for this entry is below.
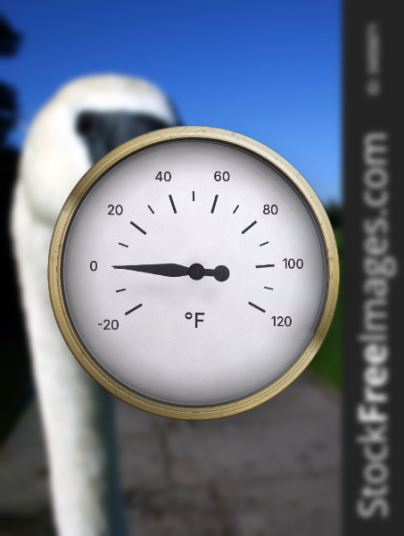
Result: 0 °F
